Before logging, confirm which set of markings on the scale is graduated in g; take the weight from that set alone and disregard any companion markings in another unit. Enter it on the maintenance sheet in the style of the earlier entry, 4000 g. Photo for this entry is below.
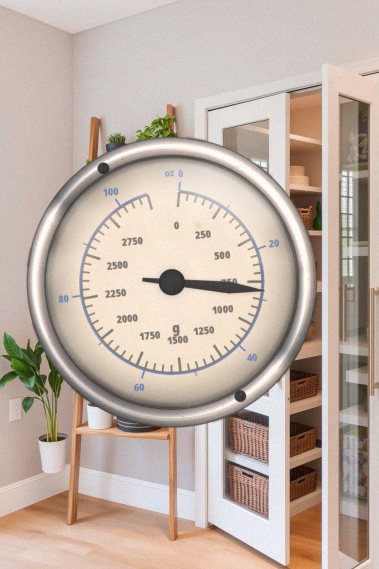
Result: 800 g
